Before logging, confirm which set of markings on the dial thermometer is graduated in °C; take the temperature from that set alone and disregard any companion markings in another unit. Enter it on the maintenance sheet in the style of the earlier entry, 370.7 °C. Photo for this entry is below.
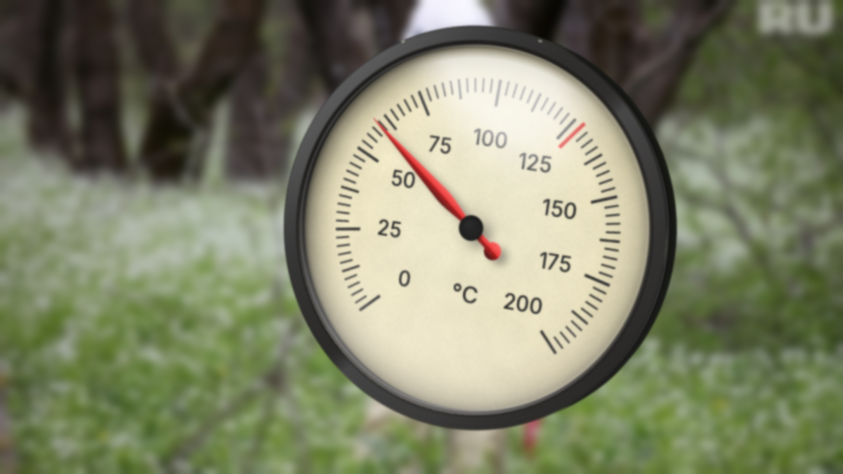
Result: 60 °C
